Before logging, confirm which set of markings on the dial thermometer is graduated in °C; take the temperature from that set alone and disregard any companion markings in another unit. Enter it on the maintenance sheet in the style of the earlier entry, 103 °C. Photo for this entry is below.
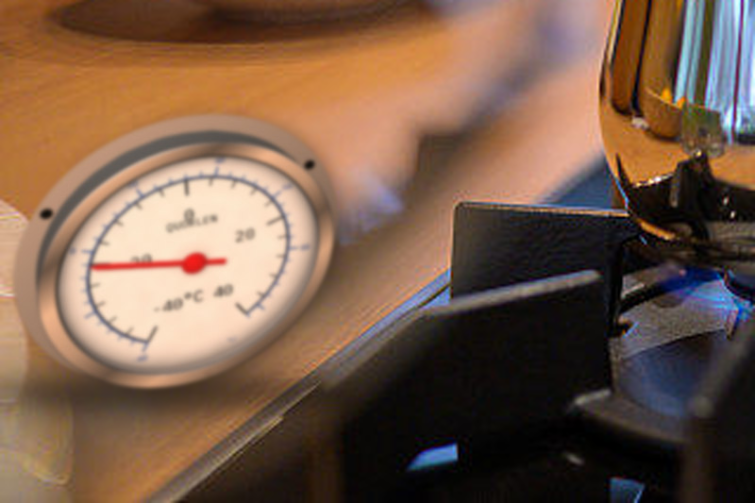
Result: -20 °C
